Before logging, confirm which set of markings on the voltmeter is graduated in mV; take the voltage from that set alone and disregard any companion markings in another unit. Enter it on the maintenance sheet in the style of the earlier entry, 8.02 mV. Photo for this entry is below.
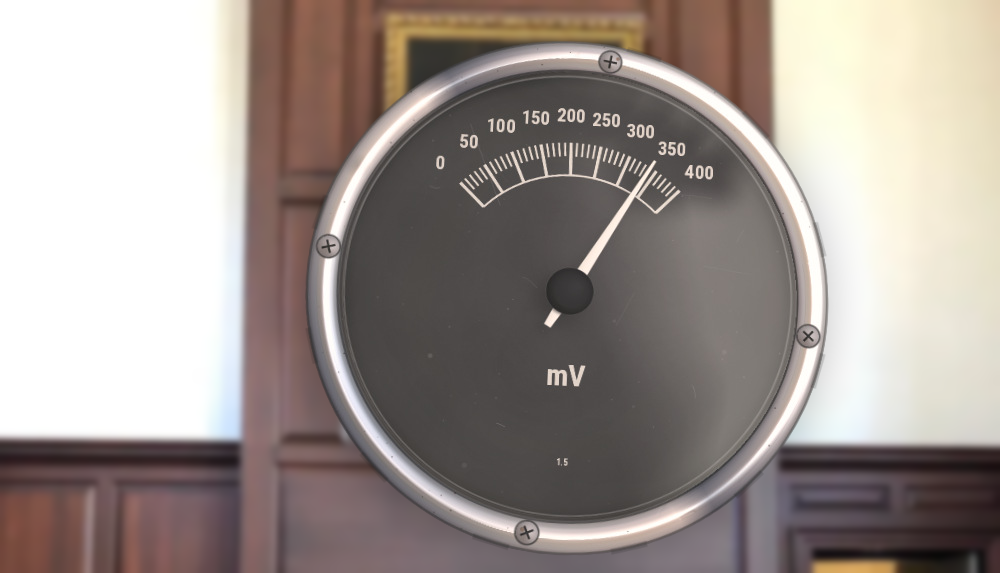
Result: 340 mV
